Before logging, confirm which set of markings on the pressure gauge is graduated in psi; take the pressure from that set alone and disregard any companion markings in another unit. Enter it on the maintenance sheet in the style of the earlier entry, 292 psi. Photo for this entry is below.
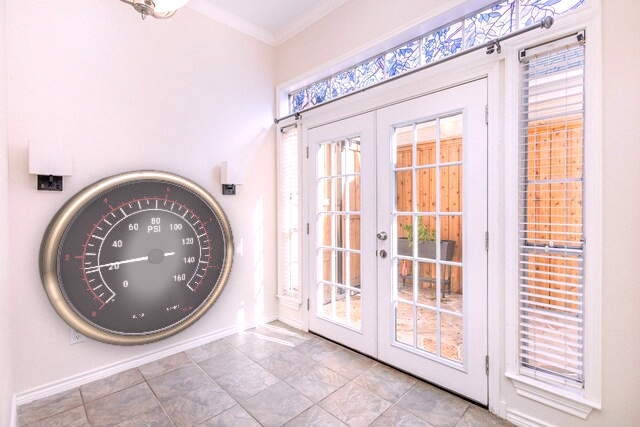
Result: 22.5 psi
